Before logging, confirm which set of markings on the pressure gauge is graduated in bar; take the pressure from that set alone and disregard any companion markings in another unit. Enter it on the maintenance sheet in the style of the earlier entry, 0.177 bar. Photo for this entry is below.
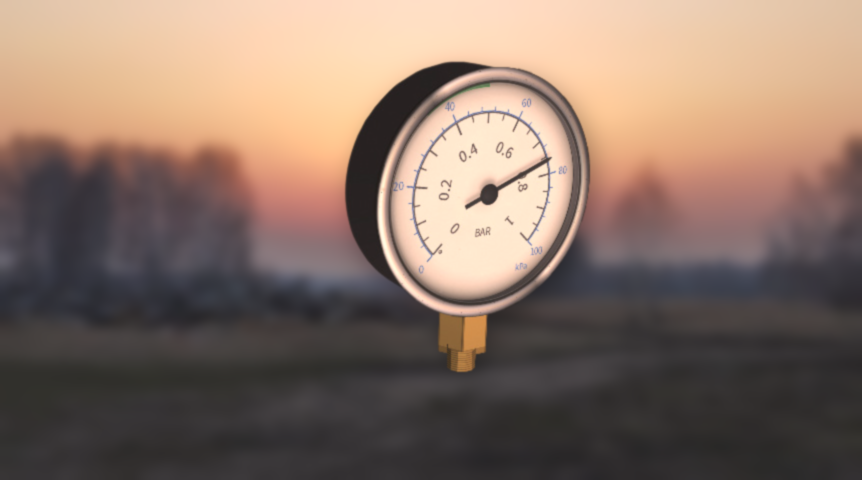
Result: 0.75 bar
